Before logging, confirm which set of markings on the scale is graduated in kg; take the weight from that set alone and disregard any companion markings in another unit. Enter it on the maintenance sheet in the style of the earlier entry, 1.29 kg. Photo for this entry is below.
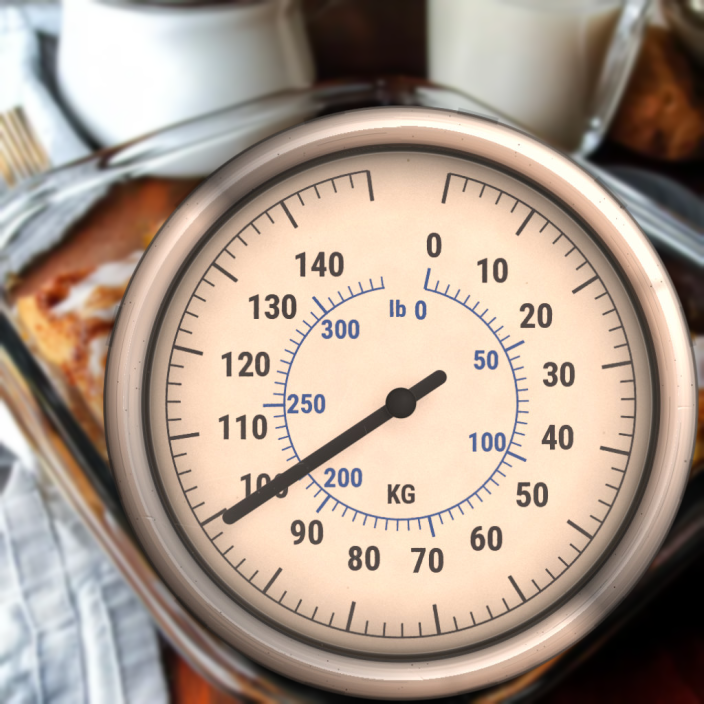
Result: 99 kg
